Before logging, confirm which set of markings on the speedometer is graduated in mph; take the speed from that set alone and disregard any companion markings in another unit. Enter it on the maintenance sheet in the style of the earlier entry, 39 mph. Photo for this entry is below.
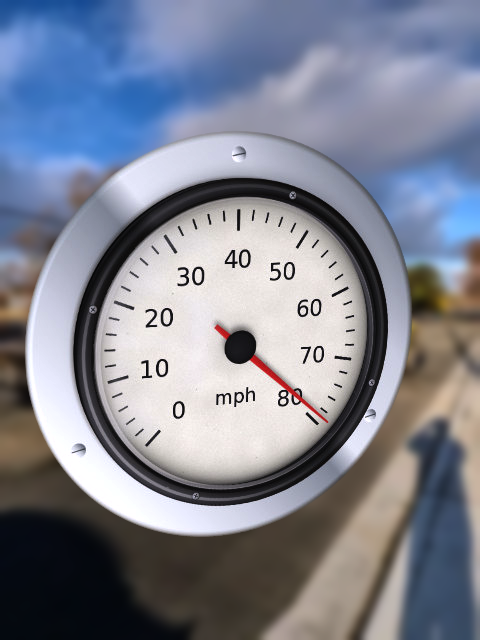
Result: 79 mph
